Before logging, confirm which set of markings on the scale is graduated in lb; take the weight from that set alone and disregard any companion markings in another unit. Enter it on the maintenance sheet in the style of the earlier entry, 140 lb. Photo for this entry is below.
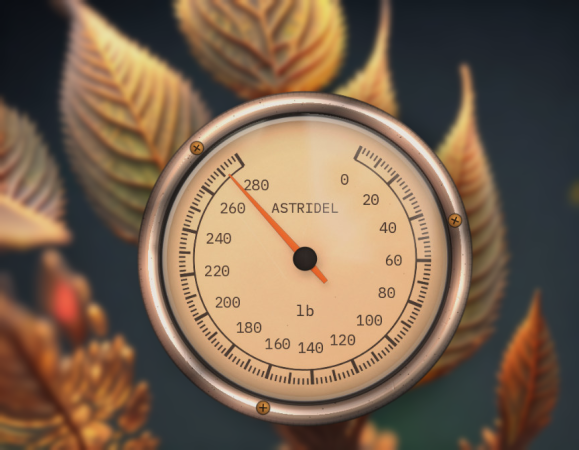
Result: 272 lb
